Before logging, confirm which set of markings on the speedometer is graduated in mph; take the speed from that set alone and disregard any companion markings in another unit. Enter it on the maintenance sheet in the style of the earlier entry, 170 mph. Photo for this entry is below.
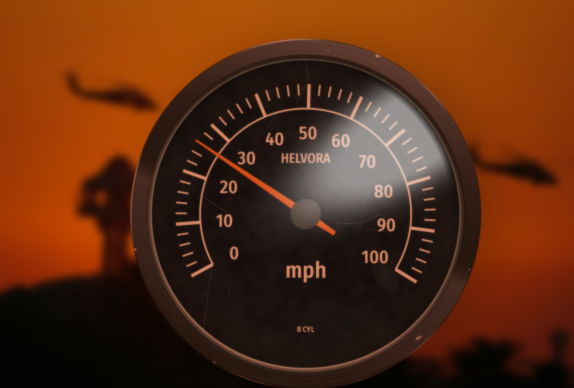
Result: 26 mph
